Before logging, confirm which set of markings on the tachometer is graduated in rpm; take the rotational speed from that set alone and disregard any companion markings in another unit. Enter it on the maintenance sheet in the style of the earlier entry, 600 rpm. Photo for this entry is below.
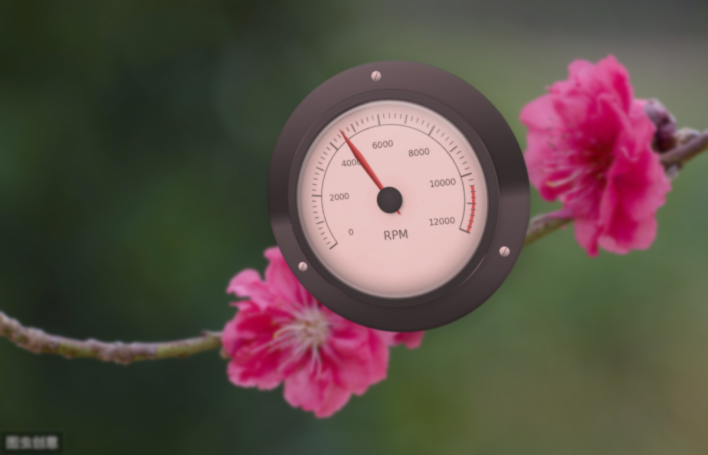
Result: 4600 rpm
